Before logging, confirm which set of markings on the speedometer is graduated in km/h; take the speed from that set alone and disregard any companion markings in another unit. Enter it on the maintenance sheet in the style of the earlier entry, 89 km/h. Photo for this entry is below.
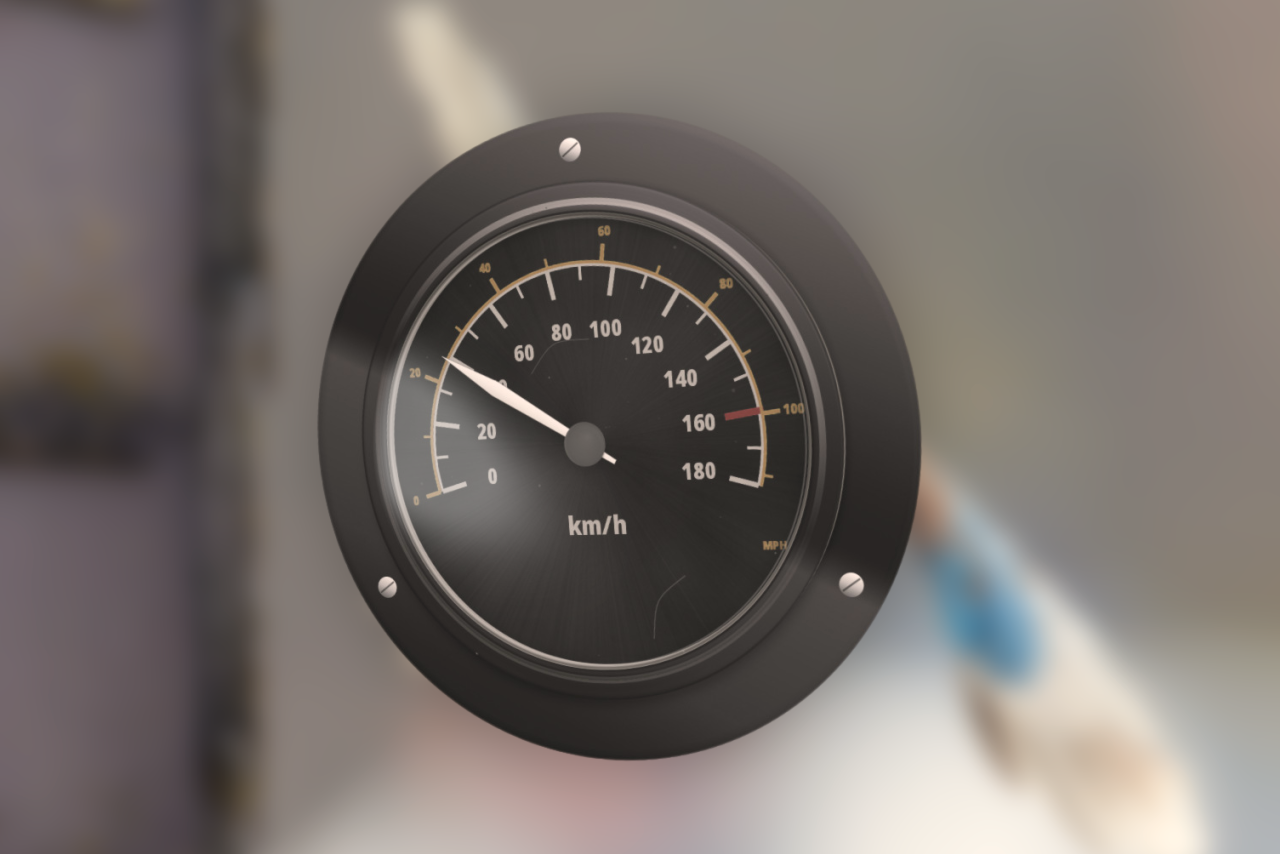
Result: 40 km/h
